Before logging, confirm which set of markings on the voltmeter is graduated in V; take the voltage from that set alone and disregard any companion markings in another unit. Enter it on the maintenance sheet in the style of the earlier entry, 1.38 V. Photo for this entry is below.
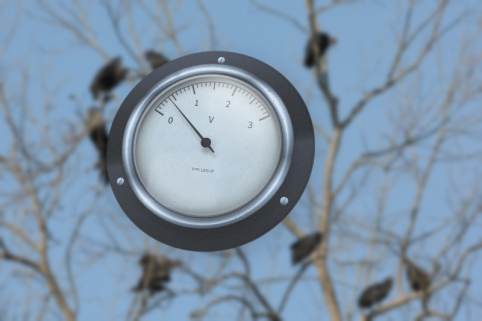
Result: 0.4 V
